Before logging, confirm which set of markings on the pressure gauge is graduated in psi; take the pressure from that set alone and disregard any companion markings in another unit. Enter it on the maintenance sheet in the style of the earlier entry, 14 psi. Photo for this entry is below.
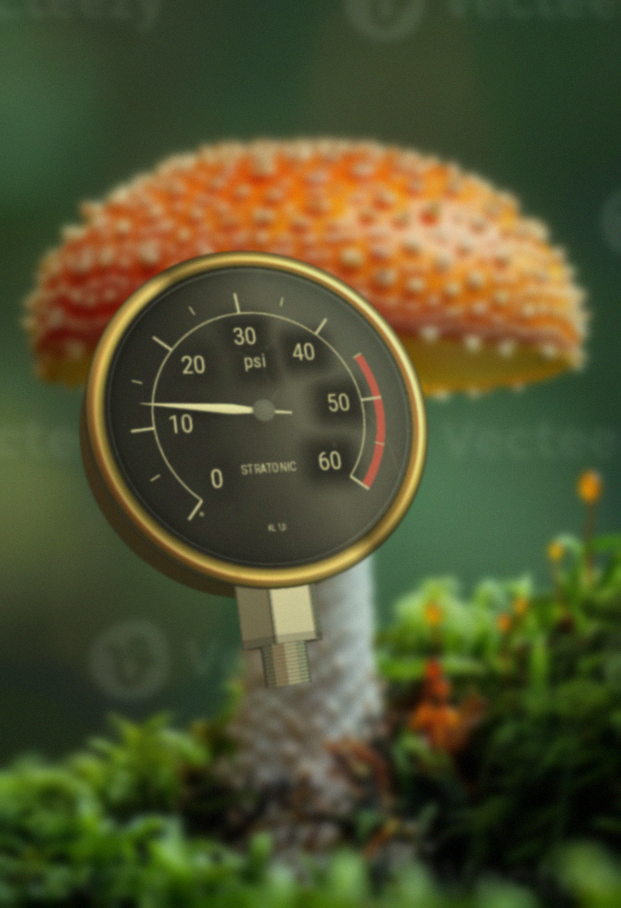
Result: 12.5 psi
